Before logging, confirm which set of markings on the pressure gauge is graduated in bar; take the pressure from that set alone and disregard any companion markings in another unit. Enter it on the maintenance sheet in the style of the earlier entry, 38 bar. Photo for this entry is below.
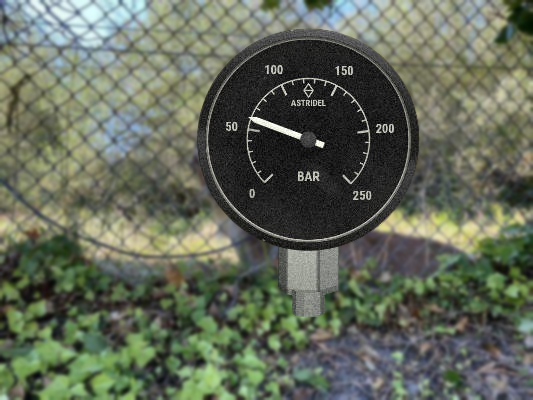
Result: 60 bar
